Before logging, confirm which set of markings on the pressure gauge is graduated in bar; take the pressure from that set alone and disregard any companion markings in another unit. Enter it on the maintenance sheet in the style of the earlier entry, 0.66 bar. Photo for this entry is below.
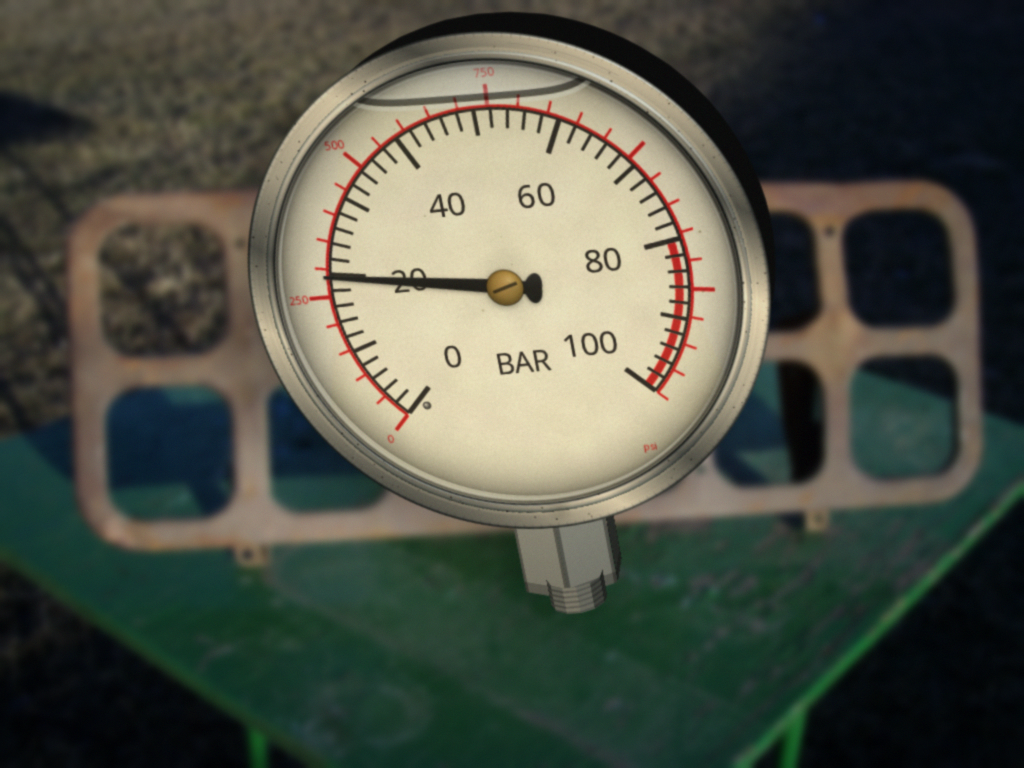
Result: 20 bar
